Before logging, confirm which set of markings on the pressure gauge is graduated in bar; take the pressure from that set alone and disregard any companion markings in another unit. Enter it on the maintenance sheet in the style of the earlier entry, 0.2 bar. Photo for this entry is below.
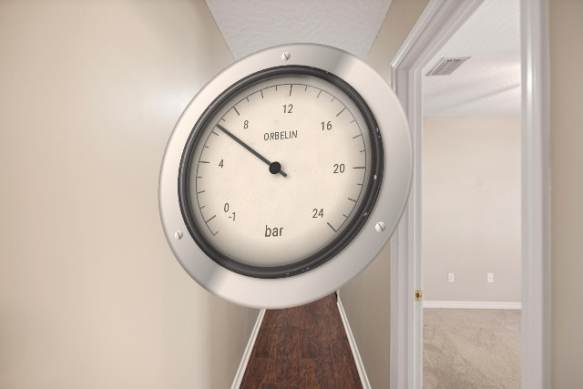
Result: 6.5 bar
